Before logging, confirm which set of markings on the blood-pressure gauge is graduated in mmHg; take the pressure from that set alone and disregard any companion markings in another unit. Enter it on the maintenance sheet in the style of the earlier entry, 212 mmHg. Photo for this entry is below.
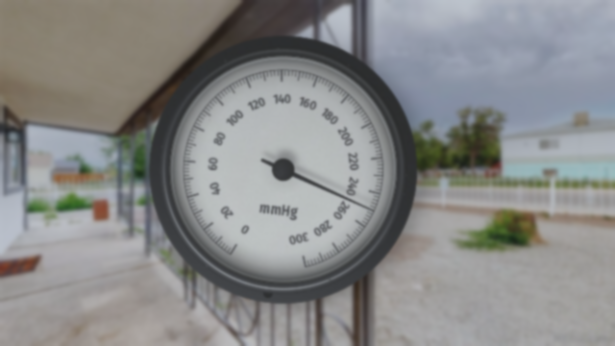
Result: 250 mmHg
